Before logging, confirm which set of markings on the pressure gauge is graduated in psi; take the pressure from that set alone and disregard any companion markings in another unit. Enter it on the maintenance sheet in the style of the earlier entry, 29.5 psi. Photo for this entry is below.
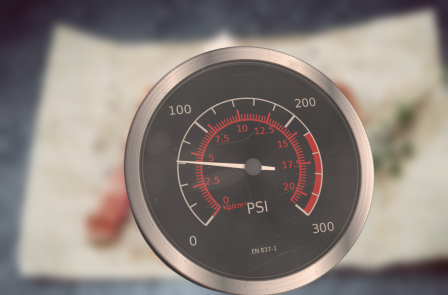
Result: 60 psi
